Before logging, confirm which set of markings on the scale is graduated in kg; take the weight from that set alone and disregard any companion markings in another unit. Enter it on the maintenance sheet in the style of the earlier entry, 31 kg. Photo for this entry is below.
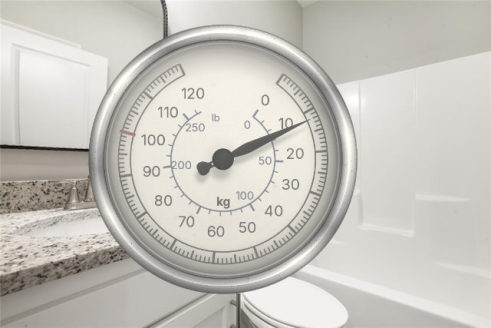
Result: 12 kg
